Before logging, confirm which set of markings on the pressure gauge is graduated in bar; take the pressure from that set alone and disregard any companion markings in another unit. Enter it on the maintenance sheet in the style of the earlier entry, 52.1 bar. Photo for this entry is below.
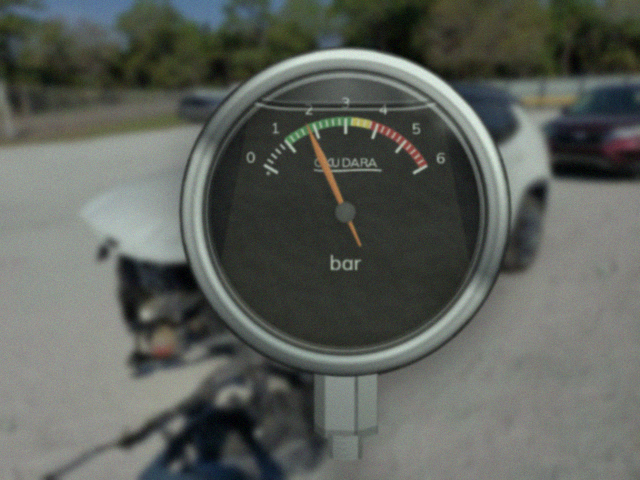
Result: 1.8 bar
